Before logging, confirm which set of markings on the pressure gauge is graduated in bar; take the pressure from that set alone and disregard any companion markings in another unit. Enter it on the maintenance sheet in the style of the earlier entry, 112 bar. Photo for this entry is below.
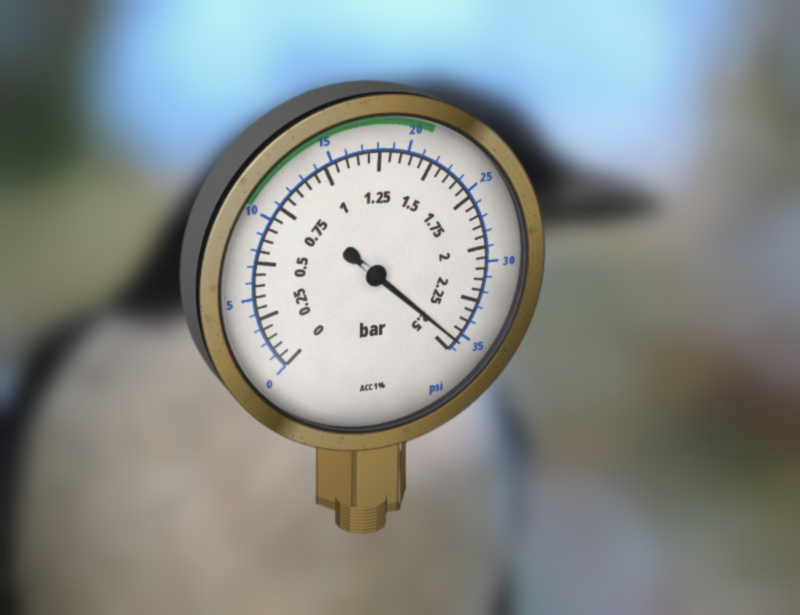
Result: 2.45 bar
